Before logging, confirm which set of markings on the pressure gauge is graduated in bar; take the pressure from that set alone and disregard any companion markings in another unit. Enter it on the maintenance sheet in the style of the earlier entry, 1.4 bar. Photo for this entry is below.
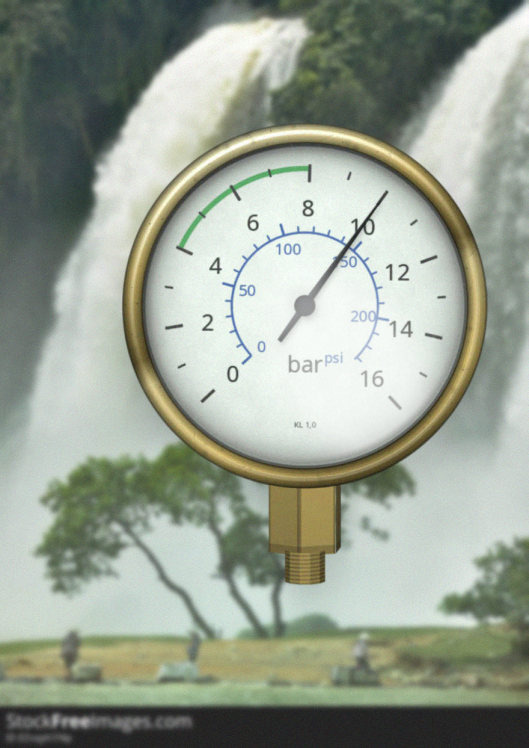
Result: 10 bar
